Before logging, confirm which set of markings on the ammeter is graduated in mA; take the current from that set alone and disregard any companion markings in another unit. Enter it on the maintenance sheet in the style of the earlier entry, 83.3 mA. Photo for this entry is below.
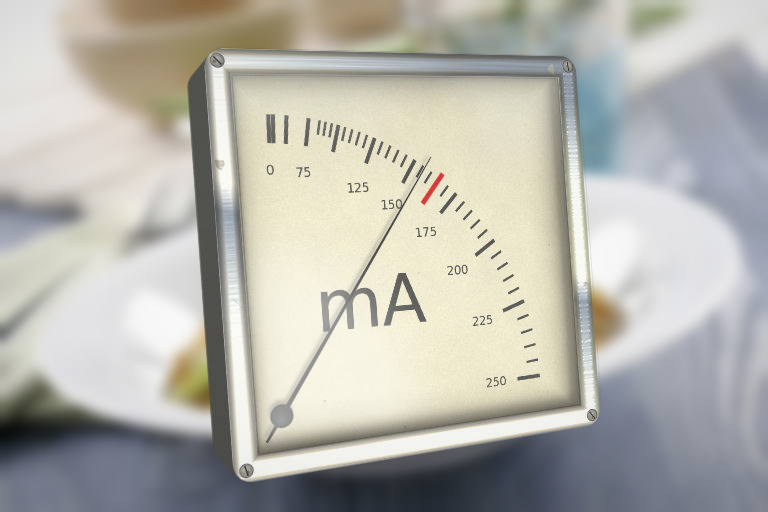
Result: 155 mA
